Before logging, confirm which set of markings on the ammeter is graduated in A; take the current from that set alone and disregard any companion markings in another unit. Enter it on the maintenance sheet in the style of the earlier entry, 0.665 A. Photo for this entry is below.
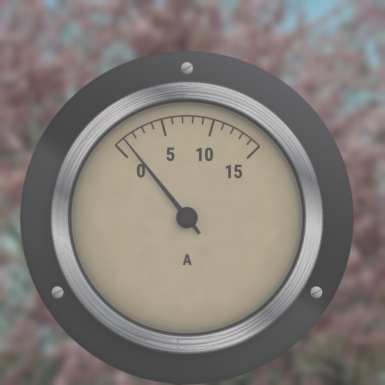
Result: 1 A
